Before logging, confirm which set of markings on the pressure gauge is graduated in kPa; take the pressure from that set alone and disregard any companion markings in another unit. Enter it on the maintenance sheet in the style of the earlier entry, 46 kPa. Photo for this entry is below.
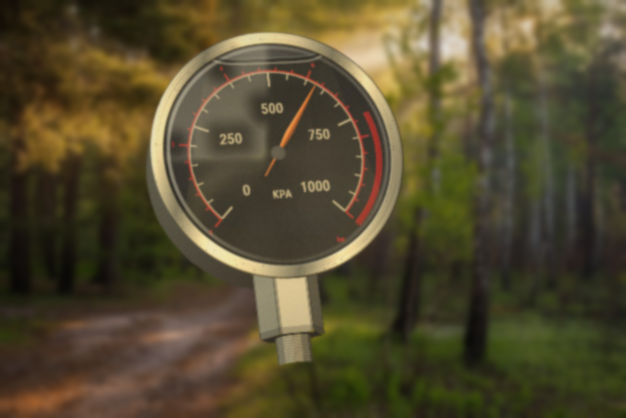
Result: 625 kPa
